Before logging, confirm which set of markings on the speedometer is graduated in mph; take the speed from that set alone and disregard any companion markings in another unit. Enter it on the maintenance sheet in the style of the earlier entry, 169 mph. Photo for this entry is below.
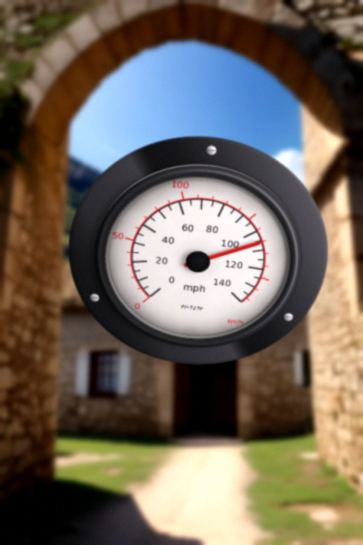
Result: 105 mph
